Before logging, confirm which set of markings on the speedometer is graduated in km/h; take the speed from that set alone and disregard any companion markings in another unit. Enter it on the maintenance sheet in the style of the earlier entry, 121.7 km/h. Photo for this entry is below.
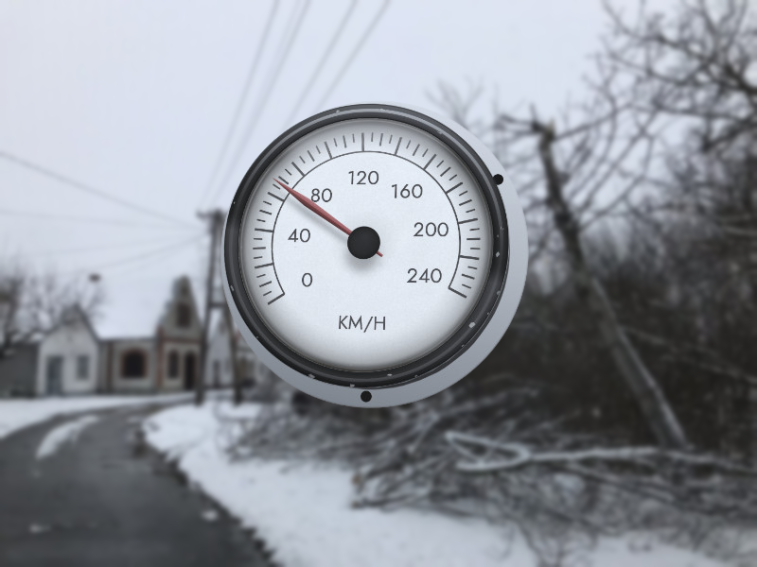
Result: 67.5 km/h
